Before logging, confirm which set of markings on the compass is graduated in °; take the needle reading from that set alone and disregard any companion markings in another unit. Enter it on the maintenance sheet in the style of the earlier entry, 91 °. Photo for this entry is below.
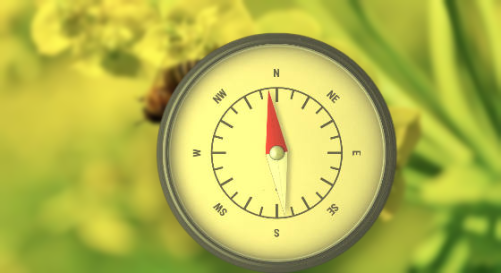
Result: 352.5 °
